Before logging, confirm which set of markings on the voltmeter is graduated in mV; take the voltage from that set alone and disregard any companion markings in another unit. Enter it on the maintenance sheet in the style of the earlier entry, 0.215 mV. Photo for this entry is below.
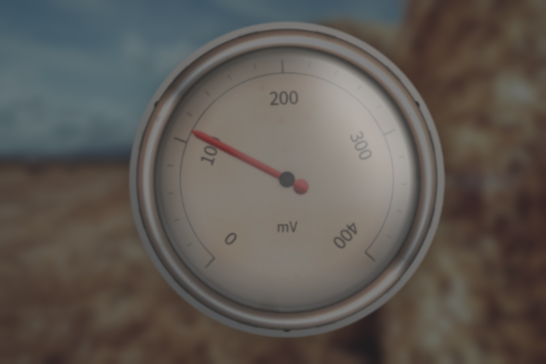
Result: 110 mV
